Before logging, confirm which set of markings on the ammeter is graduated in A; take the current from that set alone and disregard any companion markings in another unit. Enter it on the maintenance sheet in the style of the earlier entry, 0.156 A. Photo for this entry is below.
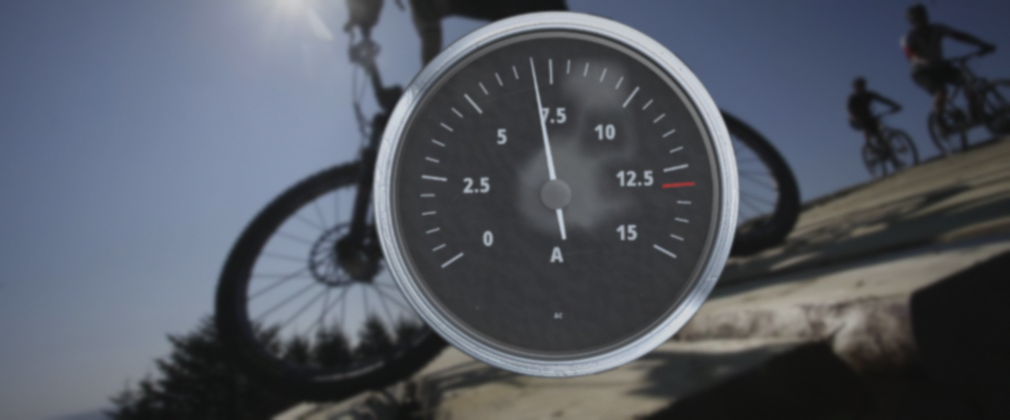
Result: 7 A
